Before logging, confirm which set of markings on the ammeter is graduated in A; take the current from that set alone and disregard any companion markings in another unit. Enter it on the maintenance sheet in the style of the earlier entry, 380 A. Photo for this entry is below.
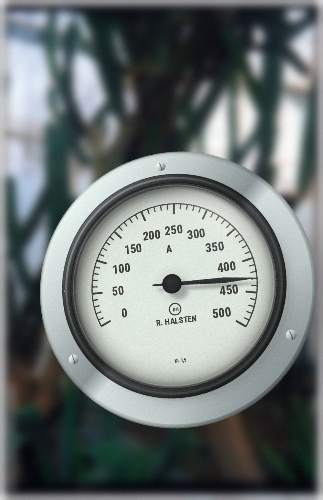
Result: 430 A
